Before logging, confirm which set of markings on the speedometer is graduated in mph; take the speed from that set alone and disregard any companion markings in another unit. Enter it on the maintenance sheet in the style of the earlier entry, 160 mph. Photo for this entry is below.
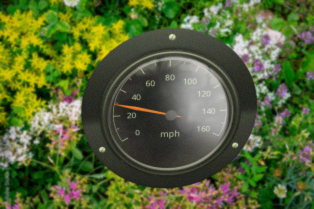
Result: 30 mph
